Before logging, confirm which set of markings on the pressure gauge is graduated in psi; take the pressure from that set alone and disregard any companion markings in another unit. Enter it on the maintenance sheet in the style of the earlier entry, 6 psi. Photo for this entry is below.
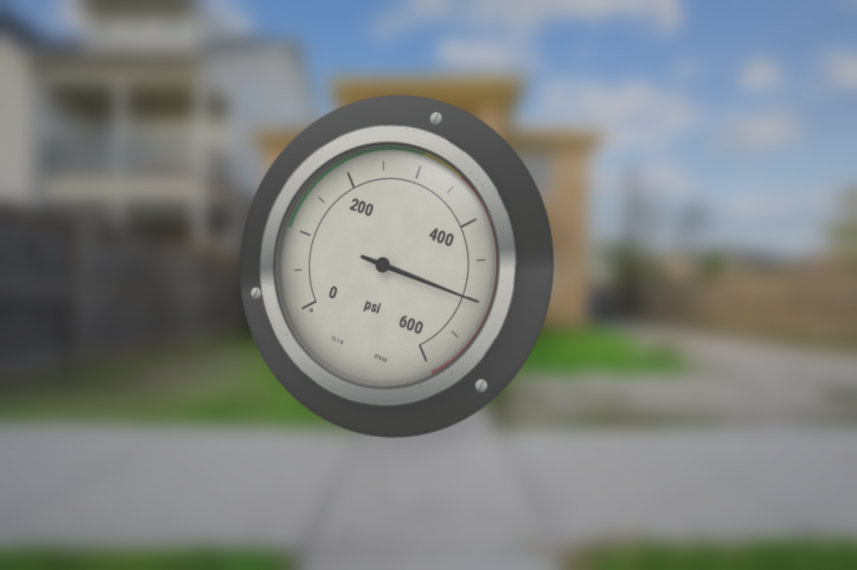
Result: 500 psi
